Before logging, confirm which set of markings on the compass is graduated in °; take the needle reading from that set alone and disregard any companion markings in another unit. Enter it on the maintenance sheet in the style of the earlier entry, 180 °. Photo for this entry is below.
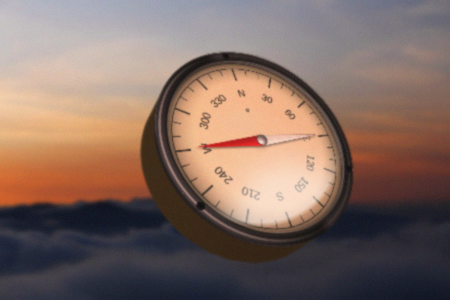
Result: 270 °
